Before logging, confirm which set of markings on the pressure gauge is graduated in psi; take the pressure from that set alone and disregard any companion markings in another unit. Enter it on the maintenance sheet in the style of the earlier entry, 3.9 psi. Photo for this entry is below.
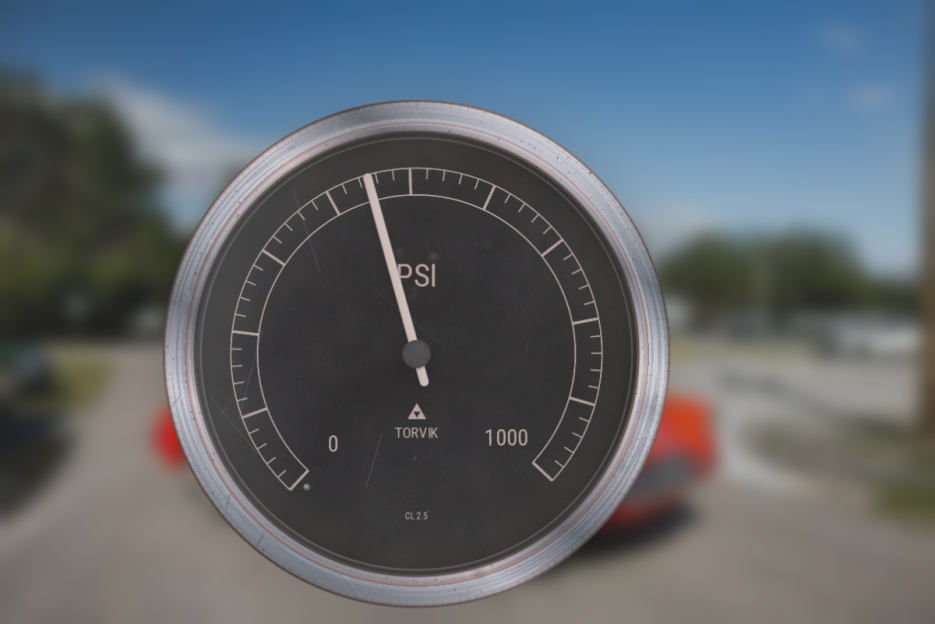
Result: 450 psi
